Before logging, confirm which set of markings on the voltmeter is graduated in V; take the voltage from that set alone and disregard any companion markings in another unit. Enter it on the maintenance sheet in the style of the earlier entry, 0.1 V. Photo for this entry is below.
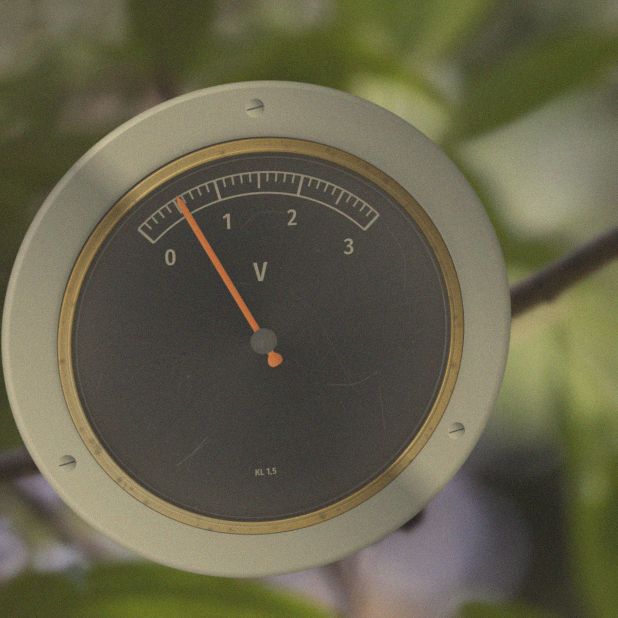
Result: 0.55 V
